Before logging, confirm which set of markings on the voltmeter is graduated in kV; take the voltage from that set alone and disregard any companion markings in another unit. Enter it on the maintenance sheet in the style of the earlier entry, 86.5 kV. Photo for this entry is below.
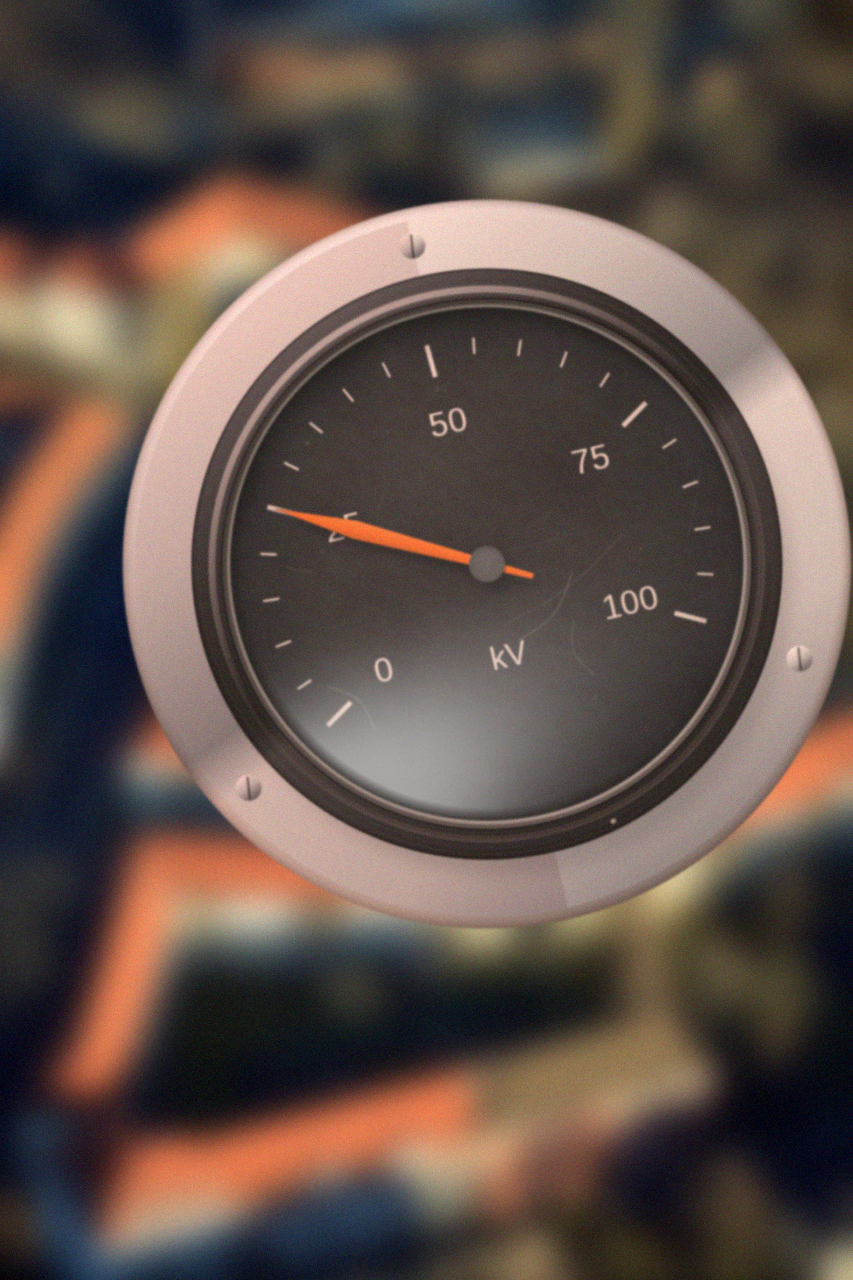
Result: 25 kV
